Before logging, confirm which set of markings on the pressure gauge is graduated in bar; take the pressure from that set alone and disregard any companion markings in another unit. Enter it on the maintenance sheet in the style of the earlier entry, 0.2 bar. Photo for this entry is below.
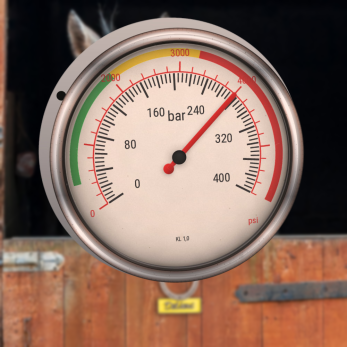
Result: 275 bar
